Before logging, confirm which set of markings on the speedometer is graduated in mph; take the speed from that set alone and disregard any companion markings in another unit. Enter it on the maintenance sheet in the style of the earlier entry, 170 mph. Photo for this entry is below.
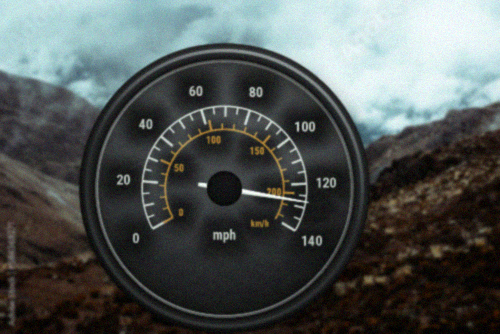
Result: 127.5 mph
